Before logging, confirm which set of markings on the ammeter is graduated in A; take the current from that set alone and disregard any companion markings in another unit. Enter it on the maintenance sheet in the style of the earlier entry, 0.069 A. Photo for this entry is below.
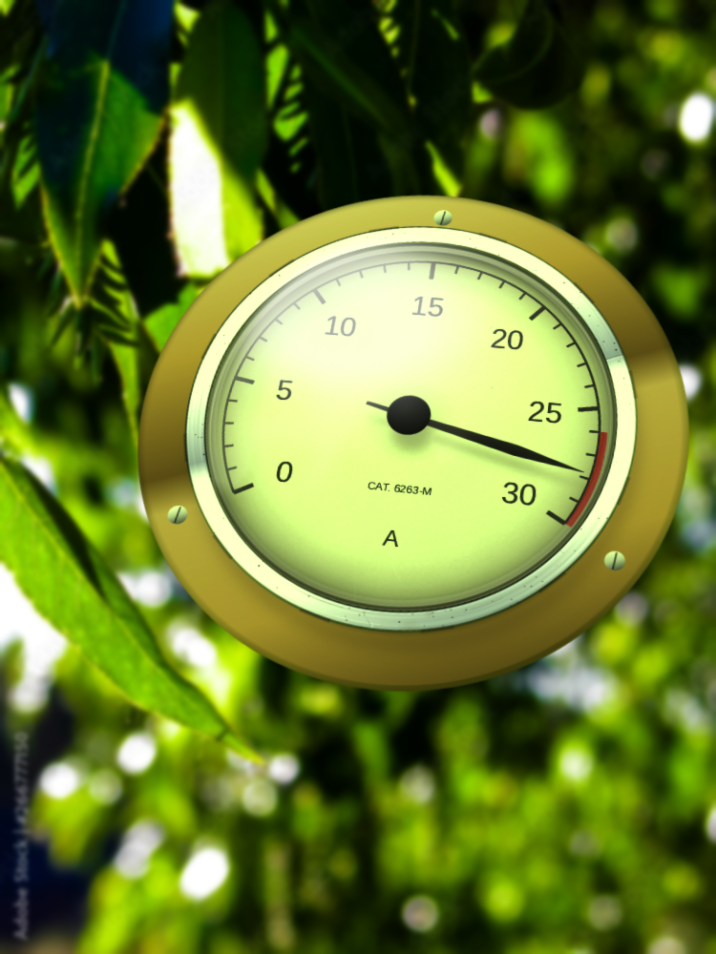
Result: 28 A
